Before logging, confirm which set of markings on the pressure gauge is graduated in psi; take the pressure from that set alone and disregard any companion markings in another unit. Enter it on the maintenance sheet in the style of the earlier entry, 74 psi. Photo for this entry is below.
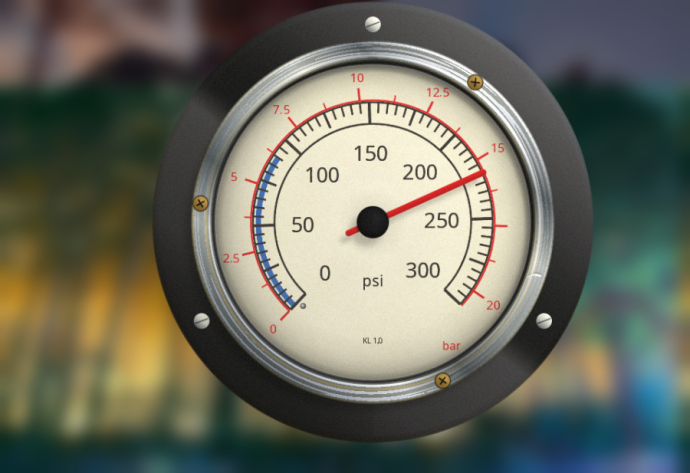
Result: 225 psi
